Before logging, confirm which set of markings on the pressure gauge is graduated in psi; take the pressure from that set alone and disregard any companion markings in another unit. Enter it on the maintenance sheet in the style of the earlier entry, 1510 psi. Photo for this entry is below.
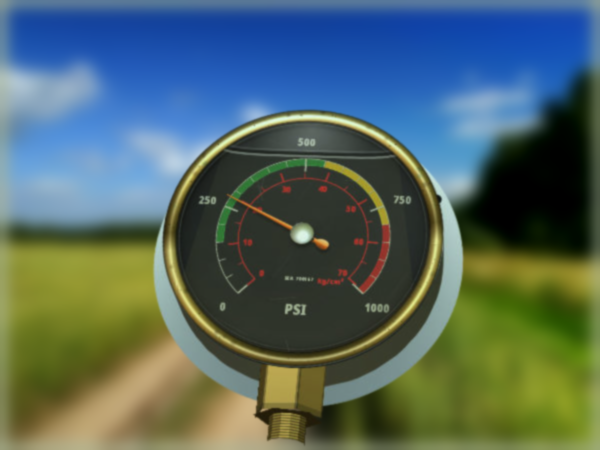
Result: 275 psi
